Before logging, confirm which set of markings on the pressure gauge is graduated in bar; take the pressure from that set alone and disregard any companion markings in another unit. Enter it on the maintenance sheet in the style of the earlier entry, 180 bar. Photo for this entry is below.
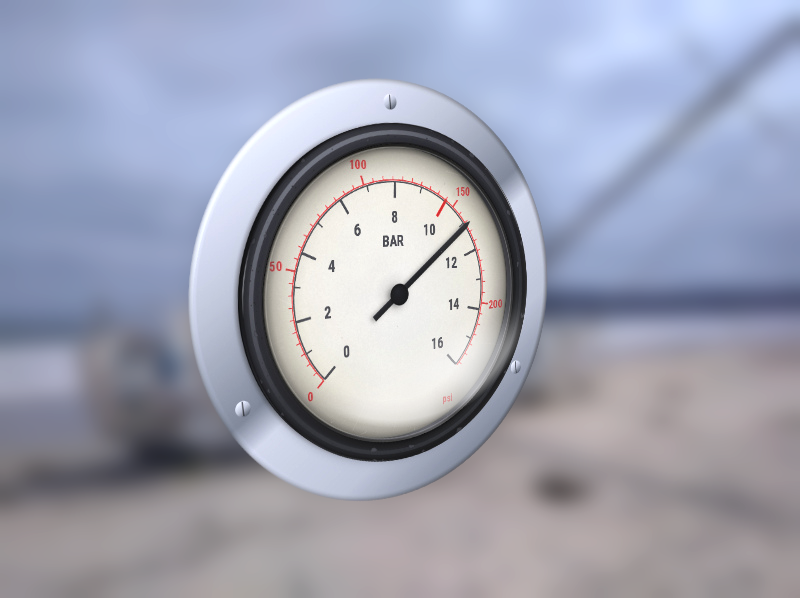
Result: 11 bar
